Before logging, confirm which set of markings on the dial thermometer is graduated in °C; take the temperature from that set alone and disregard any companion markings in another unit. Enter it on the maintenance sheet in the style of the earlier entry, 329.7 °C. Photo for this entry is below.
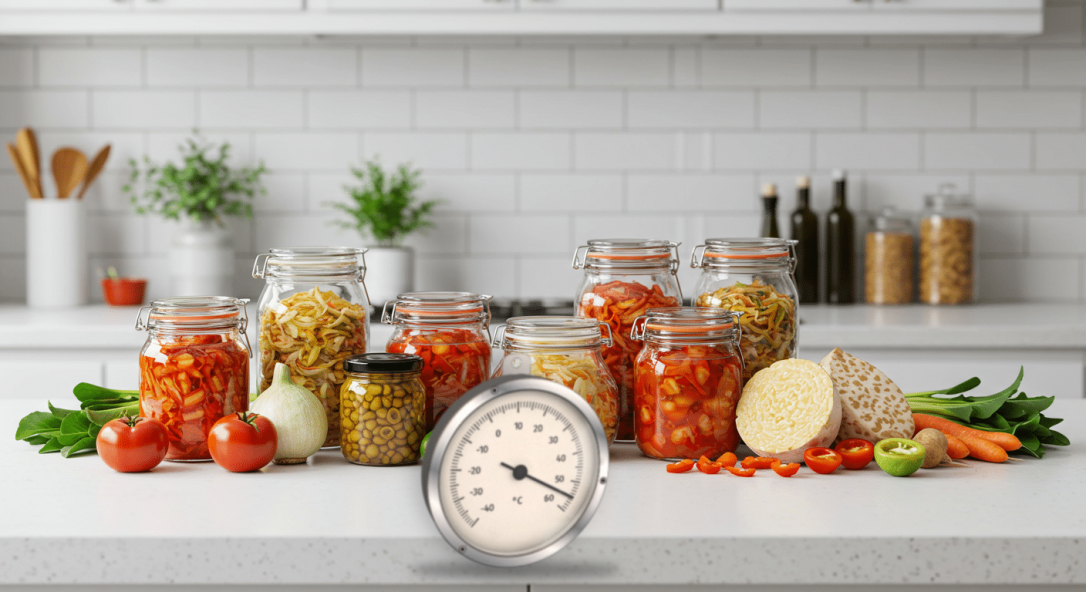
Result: 55 °C
